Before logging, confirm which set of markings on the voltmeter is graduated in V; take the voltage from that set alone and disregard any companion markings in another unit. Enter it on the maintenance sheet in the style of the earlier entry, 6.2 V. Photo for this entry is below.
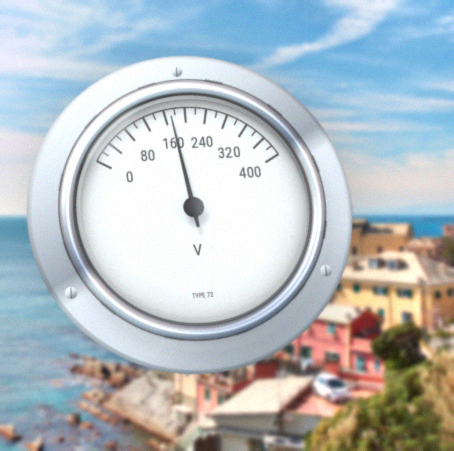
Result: 170 V
